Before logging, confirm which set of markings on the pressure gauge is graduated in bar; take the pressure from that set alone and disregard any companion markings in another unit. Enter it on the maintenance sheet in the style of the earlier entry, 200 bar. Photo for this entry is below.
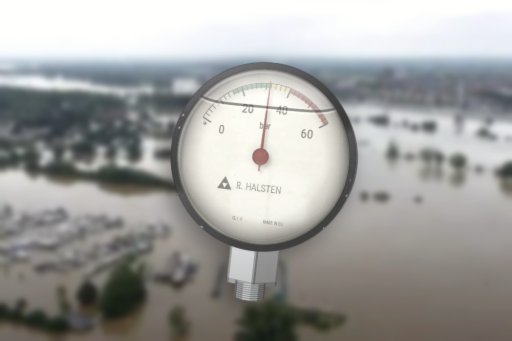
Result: 32 bar
